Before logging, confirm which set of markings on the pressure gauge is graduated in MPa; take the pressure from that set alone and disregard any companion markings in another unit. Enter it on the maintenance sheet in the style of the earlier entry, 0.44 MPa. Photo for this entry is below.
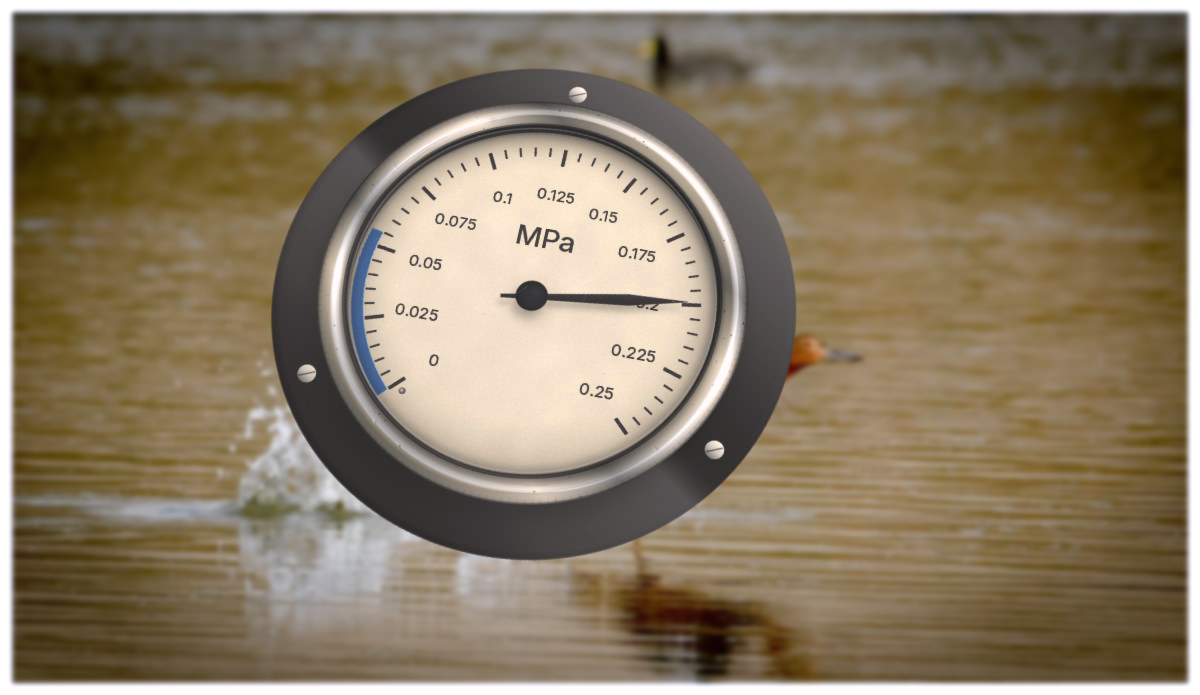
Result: 0.2 MPa
